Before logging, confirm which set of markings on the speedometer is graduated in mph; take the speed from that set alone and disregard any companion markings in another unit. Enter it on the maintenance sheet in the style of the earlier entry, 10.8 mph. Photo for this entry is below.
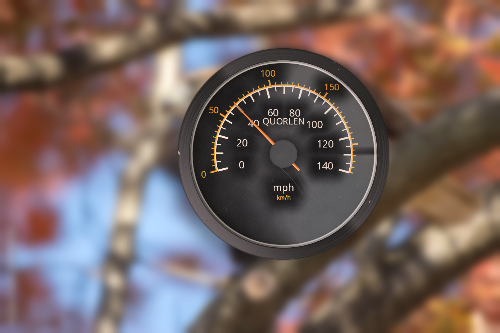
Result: 40 mph
